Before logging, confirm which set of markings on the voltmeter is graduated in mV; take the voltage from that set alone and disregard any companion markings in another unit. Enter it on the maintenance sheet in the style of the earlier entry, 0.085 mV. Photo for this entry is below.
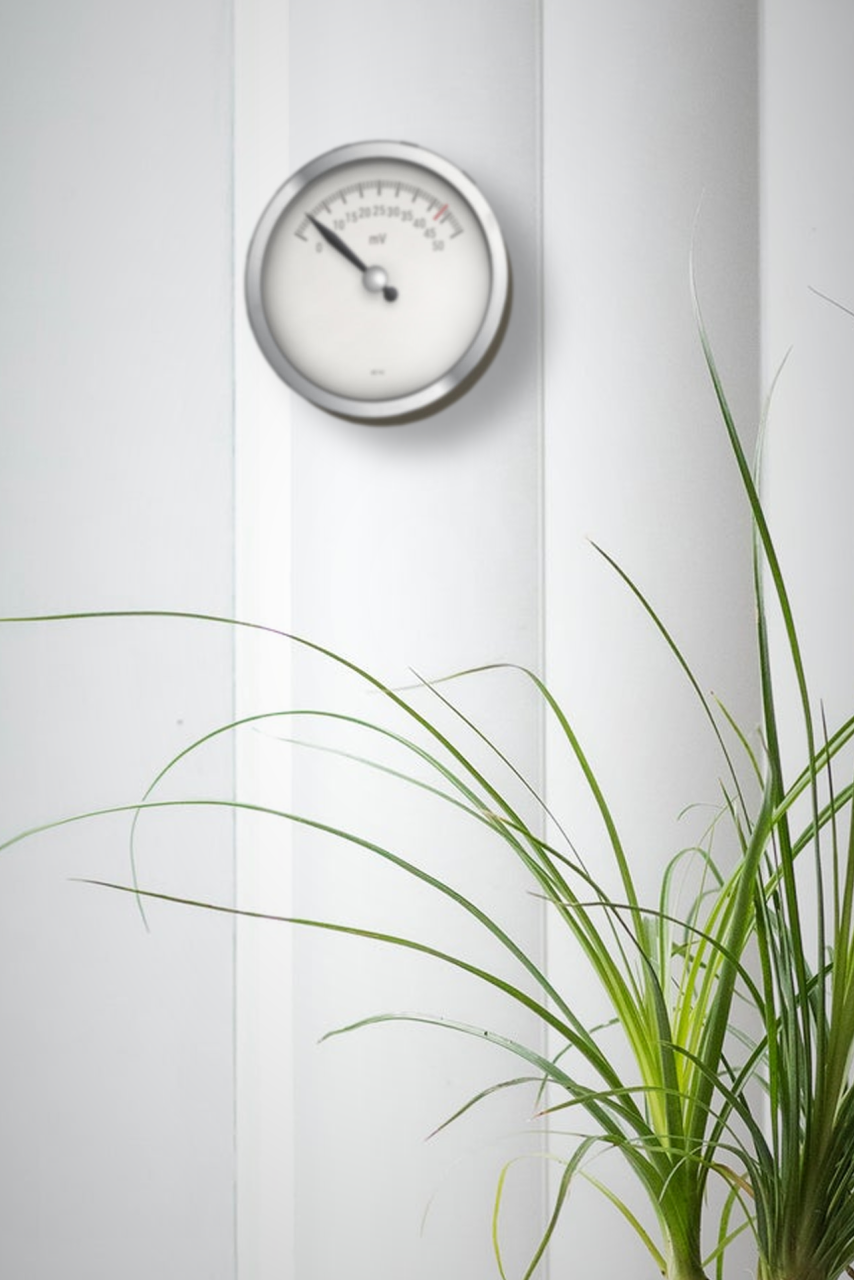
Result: 5 mV
